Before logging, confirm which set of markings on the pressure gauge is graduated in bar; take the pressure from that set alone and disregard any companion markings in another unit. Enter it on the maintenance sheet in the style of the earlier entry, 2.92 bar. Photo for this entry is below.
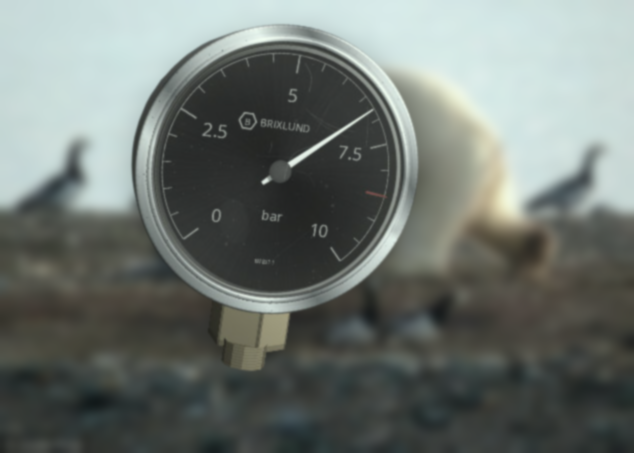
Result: 6.75 bar
